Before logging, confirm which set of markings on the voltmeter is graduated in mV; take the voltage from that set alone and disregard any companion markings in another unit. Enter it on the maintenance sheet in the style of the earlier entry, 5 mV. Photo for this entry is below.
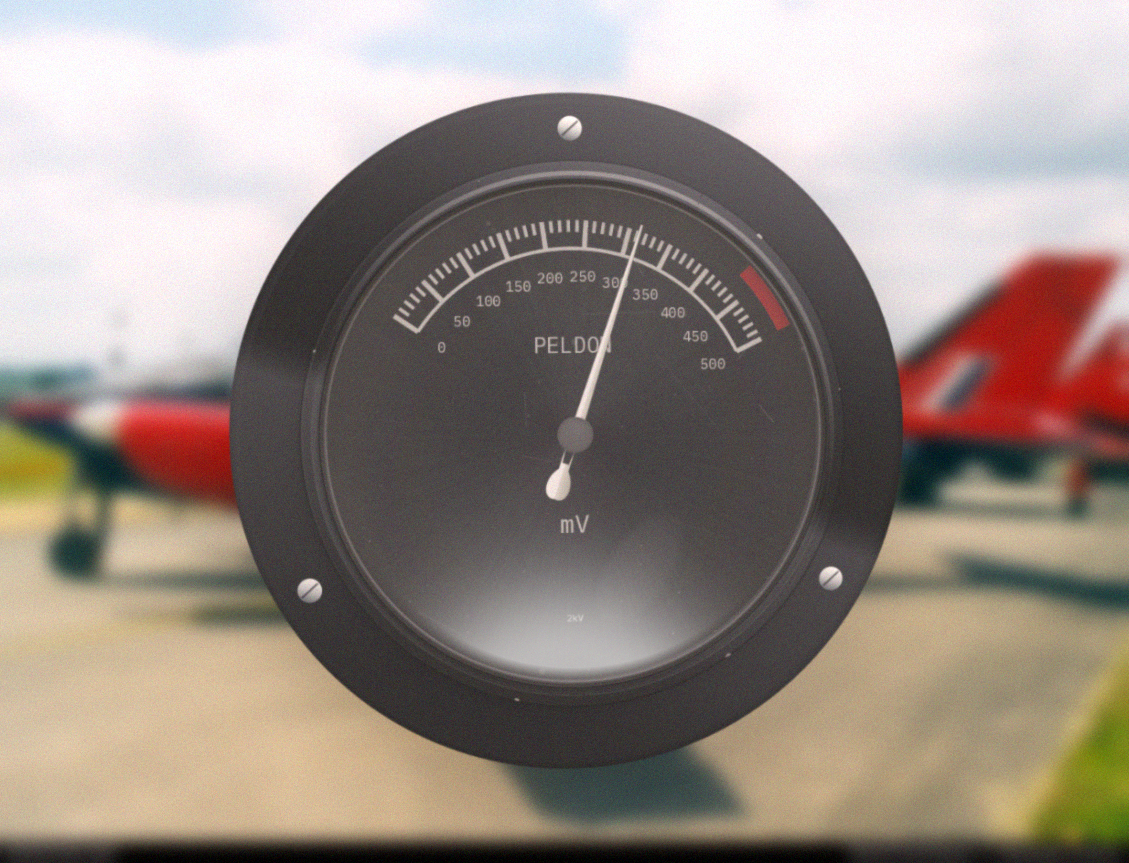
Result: 310 mV
